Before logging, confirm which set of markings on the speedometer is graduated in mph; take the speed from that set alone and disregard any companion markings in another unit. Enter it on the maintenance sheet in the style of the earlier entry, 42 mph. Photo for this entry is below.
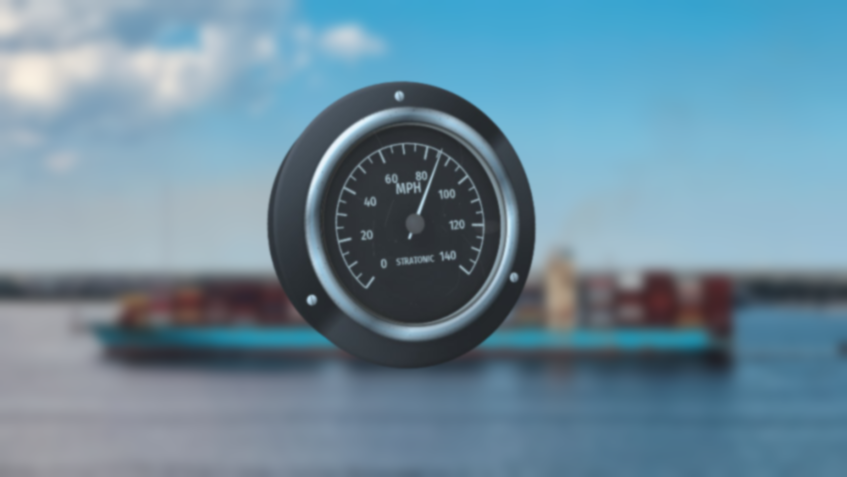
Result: 85 mph
